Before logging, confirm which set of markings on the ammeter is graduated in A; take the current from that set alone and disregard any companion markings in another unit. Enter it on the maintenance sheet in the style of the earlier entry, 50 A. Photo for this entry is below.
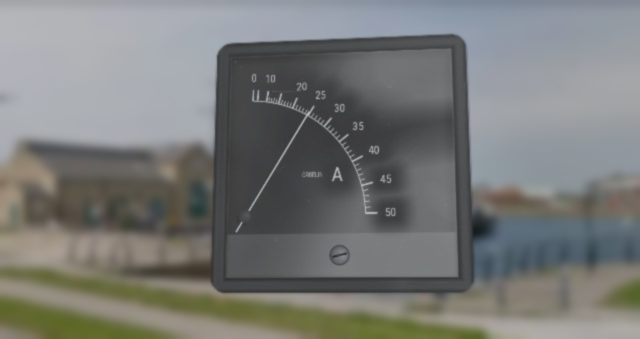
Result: 25 A
